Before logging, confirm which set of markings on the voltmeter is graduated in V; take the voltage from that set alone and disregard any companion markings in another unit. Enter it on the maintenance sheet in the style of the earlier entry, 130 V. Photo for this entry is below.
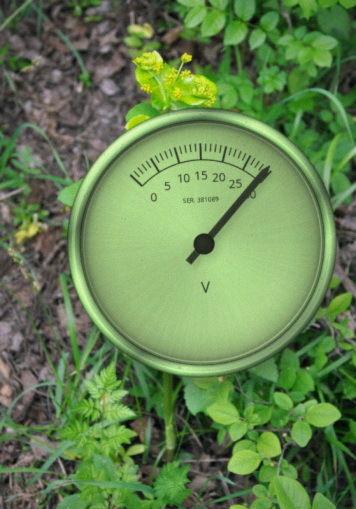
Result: 29 V
